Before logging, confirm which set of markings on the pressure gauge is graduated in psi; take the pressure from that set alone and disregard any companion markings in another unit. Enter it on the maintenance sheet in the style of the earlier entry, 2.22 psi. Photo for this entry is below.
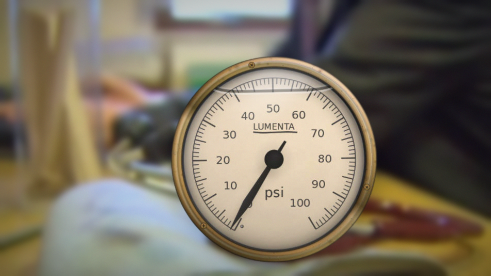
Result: 1 psi
